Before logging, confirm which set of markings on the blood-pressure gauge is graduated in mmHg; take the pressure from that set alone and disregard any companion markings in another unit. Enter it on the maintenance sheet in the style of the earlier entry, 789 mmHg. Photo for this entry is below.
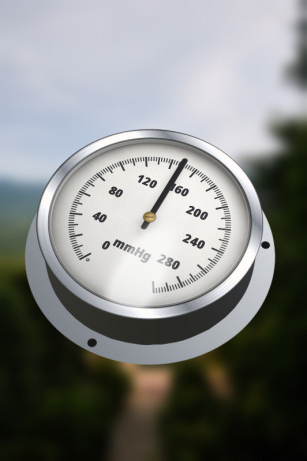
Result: 150 mmHg
